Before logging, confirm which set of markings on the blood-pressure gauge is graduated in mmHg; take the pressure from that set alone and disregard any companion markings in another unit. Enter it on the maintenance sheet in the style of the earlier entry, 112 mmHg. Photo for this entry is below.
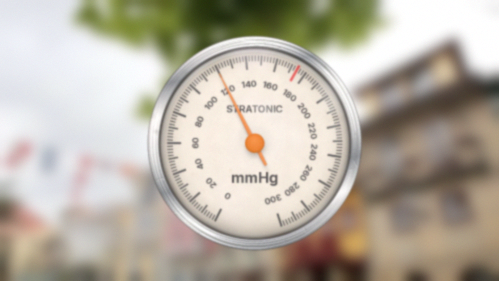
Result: 120 mmHg
